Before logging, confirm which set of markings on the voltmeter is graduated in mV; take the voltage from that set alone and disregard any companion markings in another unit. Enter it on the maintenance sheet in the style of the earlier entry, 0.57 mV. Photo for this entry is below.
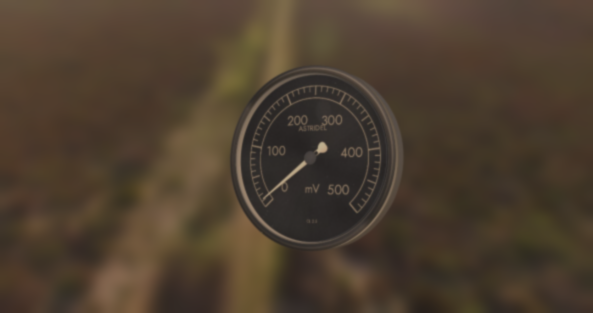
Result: 10 mV
